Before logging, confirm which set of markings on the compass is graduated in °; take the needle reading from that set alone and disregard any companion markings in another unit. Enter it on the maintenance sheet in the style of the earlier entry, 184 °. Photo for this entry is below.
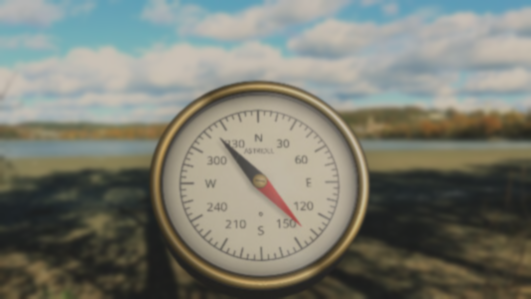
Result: 140 °
